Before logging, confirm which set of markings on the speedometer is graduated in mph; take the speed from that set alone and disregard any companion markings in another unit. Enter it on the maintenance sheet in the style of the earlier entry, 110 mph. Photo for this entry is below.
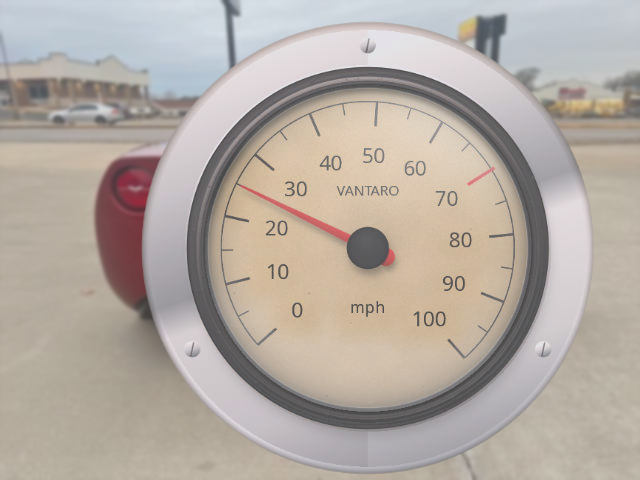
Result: 25 mph
